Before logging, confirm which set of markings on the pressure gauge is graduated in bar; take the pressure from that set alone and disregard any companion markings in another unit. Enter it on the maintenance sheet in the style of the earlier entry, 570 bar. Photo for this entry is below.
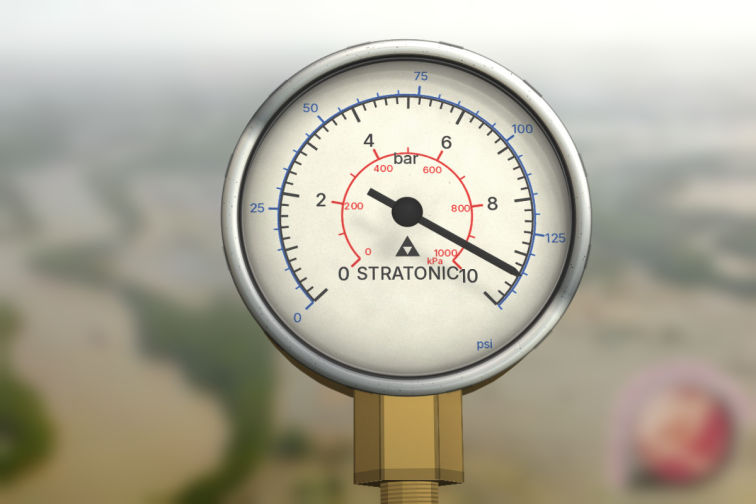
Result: 9.4 bar
